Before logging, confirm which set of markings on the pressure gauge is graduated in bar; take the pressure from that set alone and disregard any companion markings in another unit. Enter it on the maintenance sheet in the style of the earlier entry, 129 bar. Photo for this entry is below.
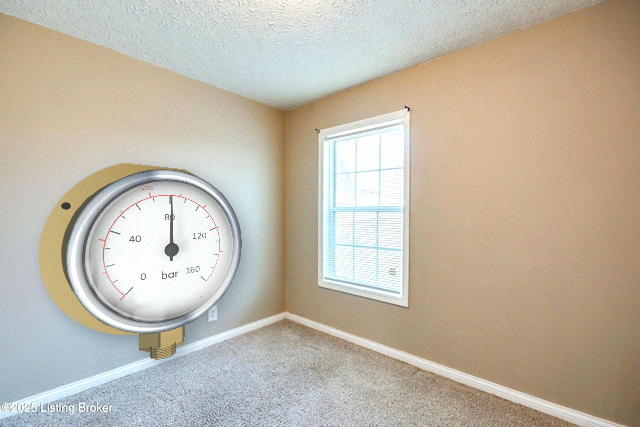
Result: 80 bar
